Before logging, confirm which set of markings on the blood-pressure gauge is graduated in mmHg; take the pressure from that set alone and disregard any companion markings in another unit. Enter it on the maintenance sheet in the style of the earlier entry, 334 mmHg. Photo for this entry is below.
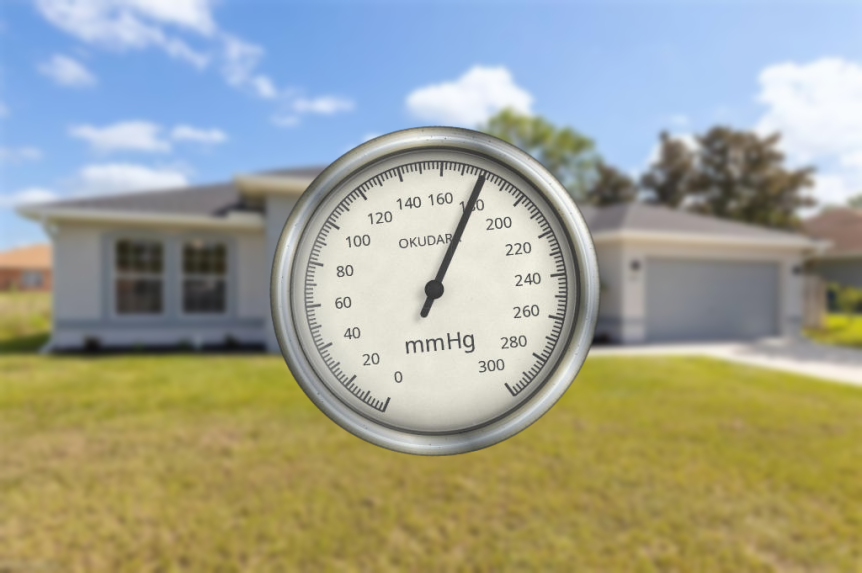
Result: 180 mmHg
